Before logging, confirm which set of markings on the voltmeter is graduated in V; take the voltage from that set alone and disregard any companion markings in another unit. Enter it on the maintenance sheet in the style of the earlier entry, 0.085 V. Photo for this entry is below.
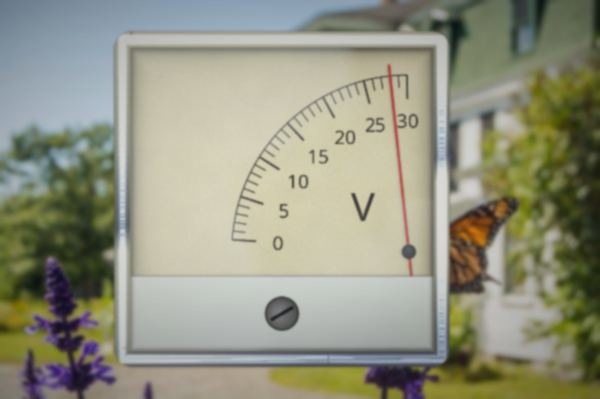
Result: 28 V
